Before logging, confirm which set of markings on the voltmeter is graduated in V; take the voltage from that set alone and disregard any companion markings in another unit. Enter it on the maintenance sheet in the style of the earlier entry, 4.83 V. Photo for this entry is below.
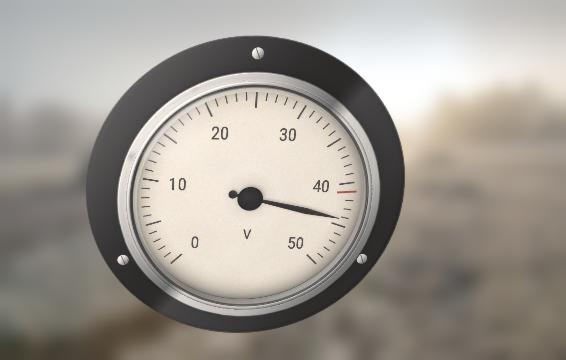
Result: 44 V
